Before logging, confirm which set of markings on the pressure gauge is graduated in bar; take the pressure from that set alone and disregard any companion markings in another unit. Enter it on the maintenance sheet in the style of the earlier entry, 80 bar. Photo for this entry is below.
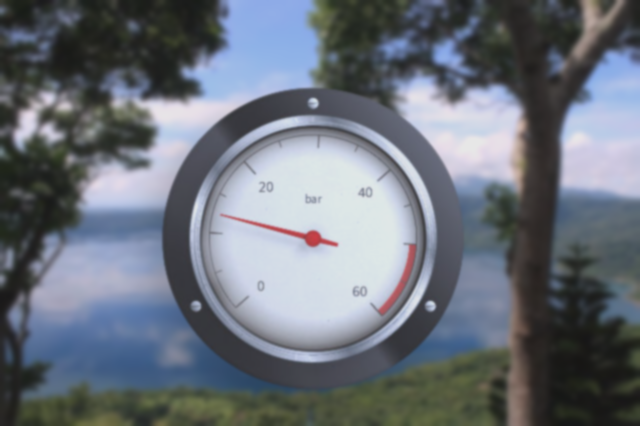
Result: 12.5 bar
